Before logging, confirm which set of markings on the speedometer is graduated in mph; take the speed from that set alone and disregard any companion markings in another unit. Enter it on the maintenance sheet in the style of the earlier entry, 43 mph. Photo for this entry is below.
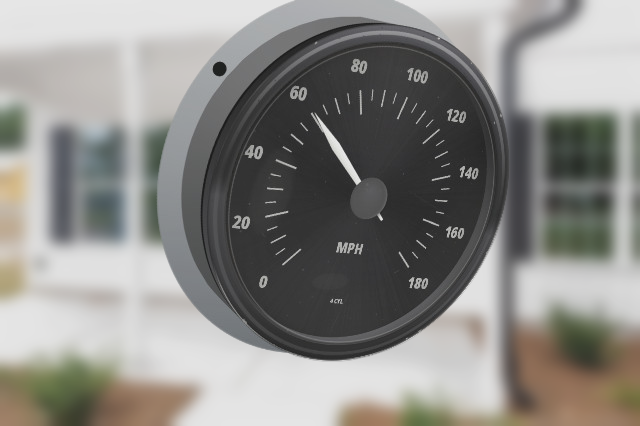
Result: 60 mph
